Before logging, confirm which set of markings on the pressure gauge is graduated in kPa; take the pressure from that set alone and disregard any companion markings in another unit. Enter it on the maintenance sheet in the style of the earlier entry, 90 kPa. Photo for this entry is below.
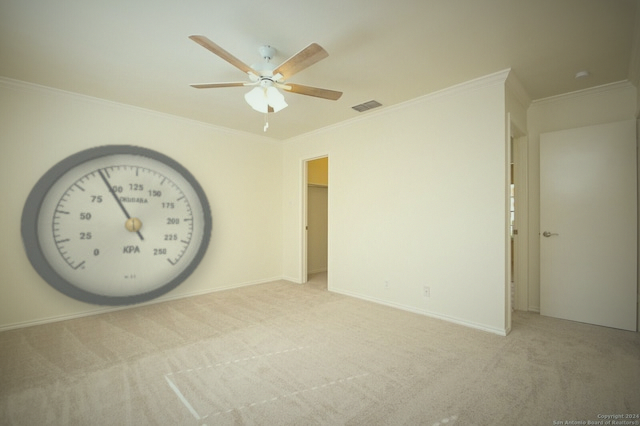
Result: 95 kPa
